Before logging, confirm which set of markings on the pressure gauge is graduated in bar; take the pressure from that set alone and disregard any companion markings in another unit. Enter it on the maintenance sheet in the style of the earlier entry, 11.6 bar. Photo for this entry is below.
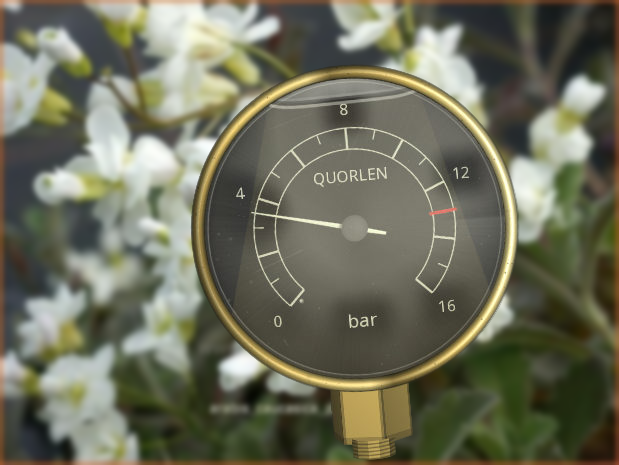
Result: 3.5 bar
